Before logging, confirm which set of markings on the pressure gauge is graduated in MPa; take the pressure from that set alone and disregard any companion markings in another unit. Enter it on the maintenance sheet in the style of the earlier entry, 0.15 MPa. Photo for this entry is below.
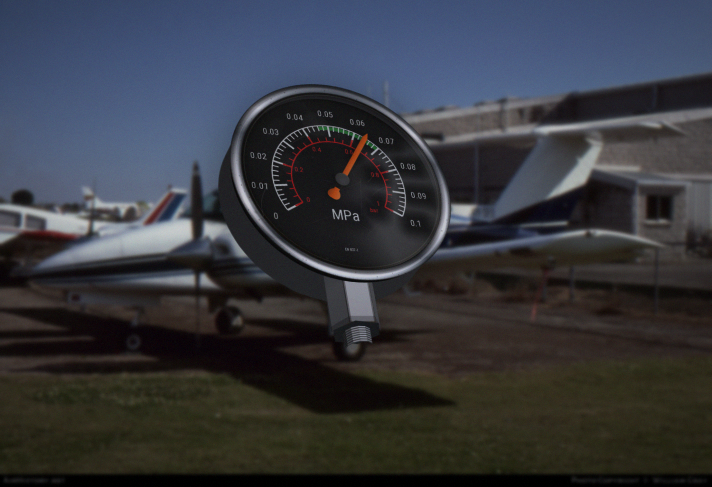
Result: 0.064 MPa
